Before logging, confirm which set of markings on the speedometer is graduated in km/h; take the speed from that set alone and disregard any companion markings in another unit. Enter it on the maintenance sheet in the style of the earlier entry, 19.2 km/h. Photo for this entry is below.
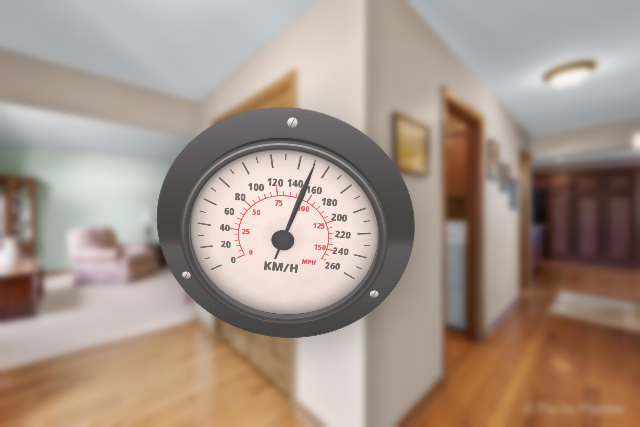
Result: 150 km/h
